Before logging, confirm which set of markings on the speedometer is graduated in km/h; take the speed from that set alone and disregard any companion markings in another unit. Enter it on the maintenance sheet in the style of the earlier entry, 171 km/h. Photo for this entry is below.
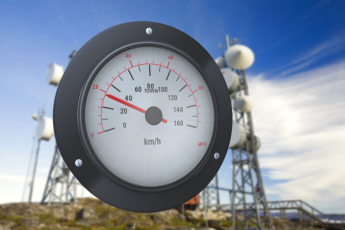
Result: 30 km/h
